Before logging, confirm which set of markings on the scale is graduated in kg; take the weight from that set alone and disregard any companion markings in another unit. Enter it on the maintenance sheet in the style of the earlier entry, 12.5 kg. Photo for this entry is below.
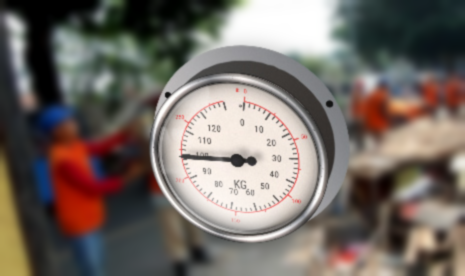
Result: 100 kg
